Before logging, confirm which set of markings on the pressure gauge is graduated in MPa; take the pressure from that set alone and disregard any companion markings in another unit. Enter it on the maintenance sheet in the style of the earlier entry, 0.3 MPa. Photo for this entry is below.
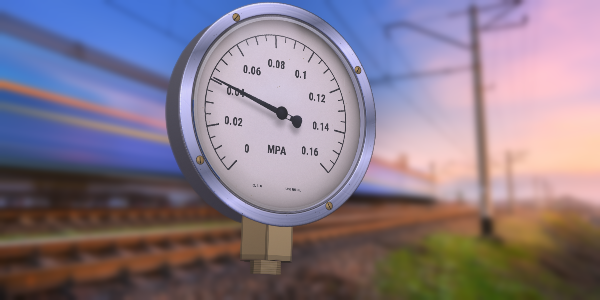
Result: 0.04 MPa
